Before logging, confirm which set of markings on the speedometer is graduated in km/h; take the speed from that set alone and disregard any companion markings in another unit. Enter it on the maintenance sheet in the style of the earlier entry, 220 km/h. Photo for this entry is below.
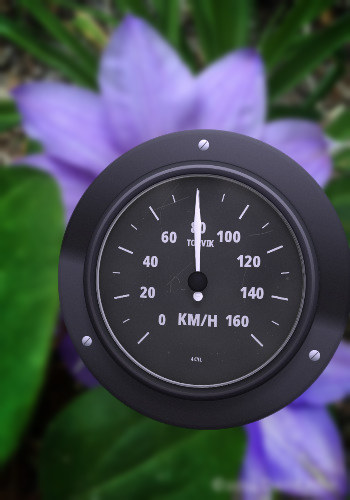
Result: 80 km/h
